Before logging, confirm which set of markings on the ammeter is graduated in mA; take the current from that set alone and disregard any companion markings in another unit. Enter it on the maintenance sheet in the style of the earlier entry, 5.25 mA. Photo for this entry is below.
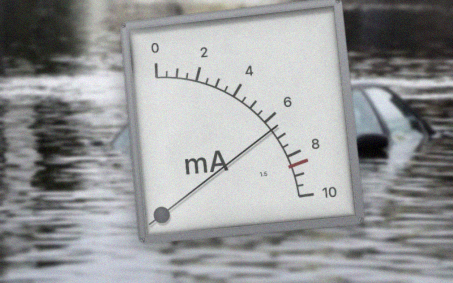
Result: 6.5 mA
